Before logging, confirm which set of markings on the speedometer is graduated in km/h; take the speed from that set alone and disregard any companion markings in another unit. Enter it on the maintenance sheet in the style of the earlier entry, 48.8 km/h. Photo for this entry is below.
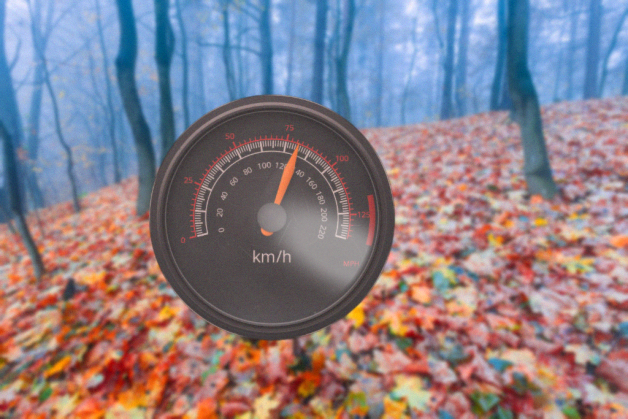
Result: 130 km/h
